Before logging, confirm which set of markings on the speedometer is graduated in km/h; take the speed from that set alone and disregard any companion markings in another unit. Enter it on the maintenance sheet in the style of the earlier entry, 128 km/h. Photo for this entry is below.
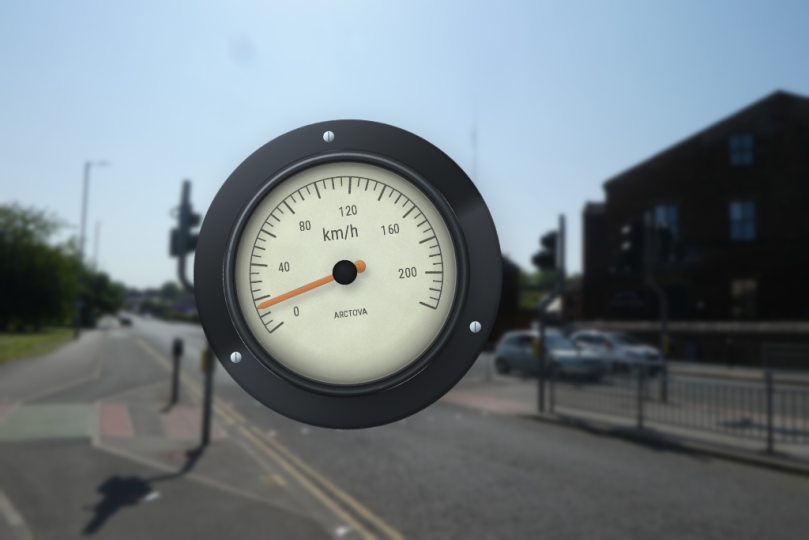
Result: 15 km/h
